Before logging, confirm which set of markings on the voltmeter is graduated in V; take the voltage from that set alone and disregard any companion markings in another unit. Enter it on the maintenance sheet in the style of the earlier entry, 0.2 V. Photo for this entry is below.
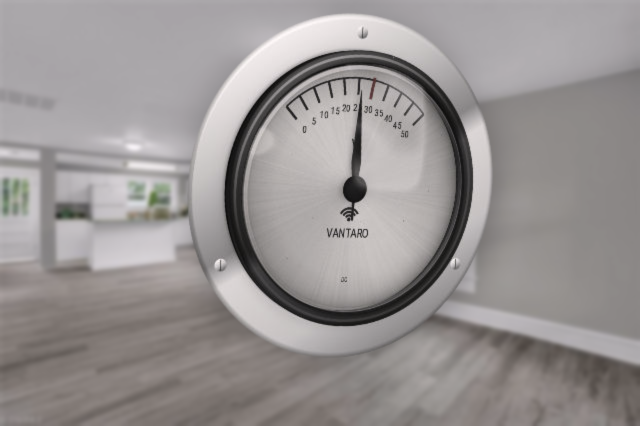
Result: 25 V
